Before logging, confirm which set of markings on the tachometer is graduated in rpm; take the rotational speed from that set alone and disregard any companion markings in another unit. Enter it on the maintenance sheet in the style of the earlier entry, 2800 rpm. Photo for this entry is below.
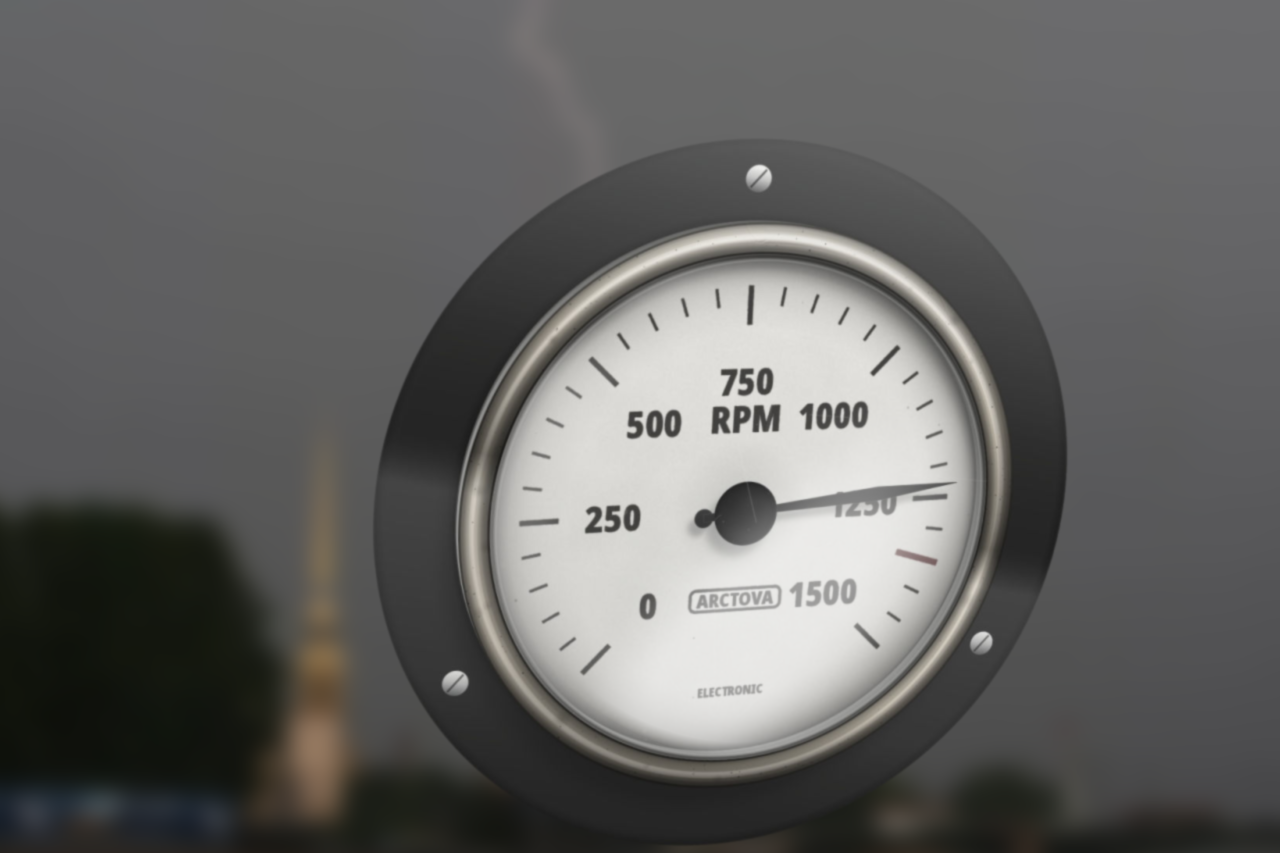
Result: 1225 rpm
